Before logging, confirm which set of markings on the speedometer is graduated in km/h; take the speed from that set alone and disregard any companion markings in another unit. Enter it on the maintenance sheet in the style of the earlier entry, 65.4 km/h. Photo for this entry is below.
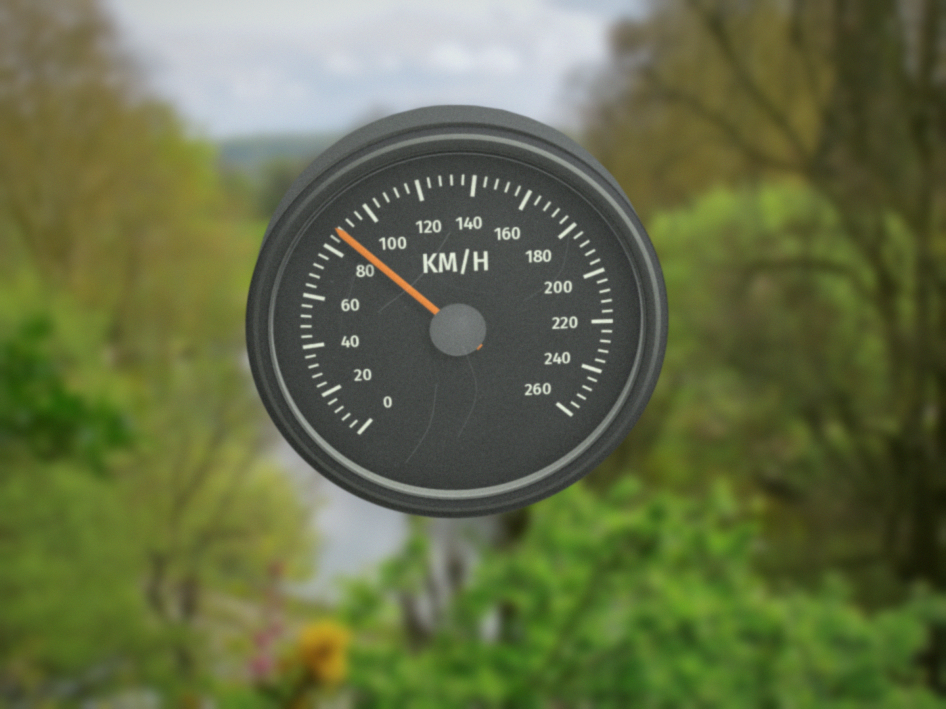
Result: 88 km/h
